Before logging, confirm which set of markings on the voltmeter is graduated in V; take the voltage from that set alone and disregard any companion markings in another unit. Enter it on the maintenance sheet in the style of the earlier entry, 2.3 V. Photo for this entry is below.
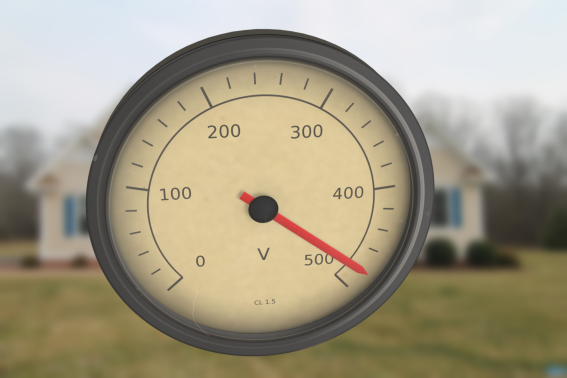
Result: 480 V
